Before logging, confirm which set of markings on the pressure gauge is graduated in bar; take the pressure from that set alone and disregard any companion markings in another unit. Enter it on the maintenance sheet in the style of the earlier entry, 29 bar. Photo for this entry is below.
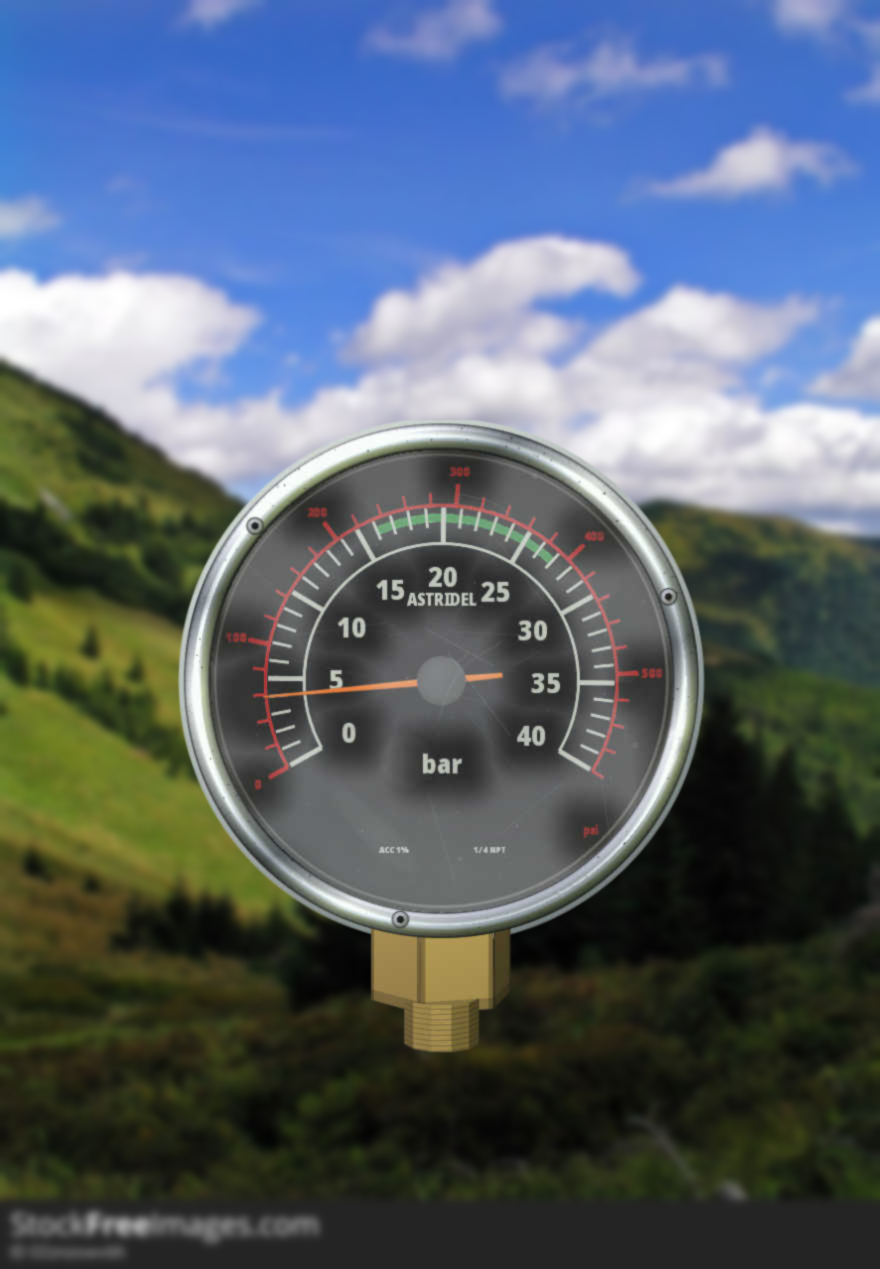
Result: 4 bar
